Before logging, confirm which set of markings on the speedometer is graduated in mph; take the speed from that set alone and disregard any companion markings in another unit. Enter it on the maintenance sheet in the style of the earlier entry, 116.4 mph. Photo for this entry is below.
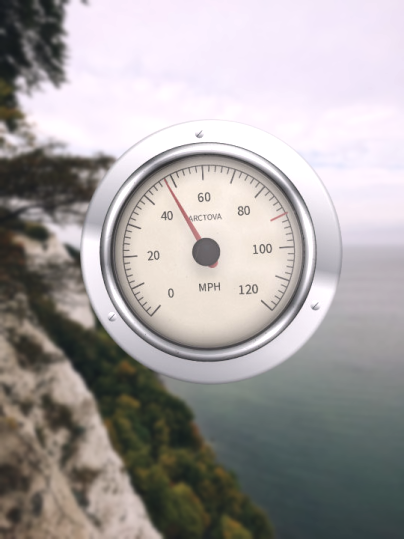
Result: 48 mph
